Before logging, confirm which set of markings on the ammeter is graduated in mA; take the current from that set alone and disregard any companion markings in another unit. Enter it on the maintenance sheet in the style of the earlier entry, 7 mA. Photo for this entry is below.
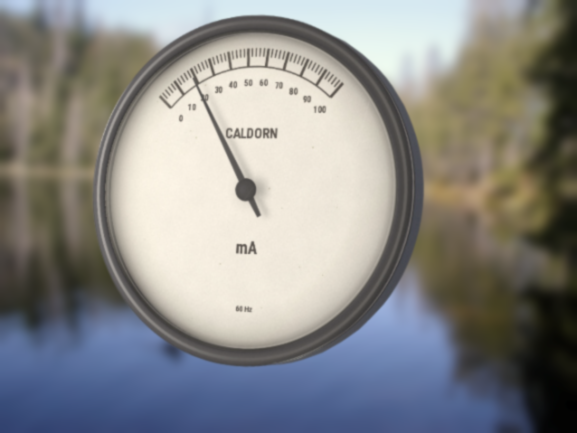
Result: 20 mA
